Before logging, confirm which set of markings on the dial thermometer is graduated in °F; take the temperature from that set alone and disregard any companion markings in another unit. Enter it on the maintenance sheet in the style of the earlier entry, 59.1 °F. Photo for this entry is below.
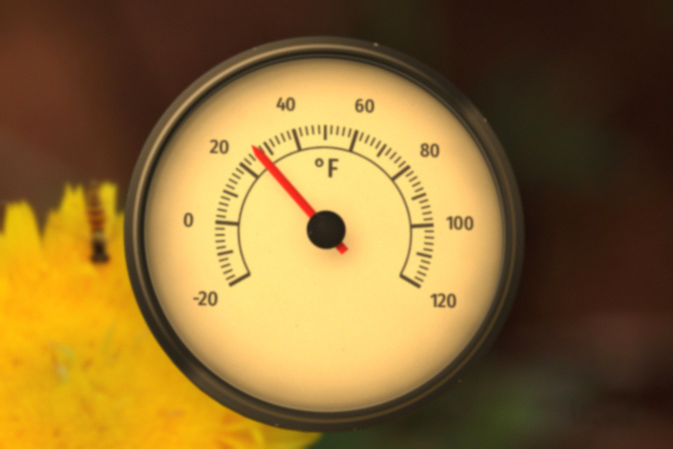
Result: 26 °F
